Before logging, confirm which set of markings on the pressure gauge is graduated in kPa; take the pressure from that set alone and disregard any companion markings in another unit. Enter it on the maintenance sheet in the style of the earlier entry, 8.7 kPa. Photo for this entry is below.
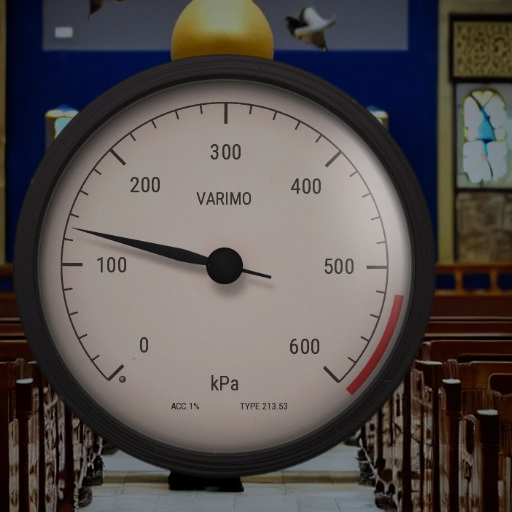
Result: 130 kPa
